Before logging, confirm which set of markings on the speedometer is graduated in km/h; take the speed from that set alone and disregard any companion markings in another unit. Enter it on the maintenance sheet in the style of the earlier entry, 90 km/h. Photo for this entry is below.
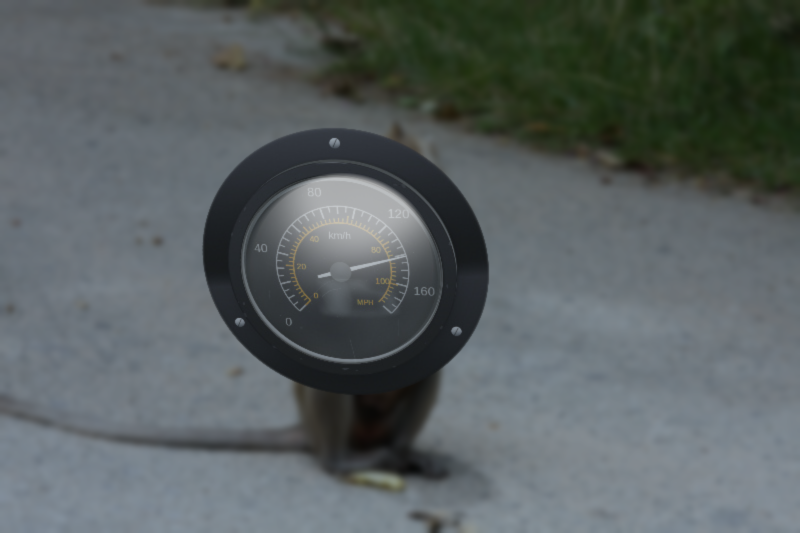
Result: 140 km/h
